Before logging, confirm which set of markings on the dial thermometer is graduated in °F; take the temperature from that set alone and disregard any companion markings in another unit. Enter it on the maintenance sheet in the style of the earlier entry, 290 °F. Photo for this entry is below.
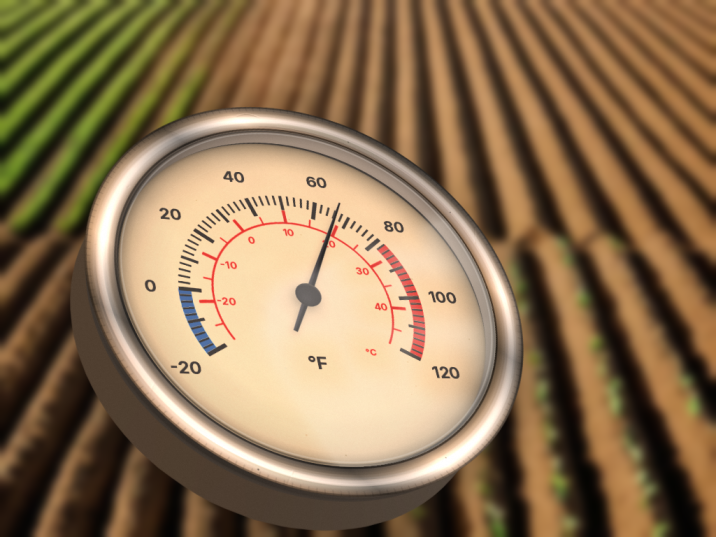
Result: 66 °F
